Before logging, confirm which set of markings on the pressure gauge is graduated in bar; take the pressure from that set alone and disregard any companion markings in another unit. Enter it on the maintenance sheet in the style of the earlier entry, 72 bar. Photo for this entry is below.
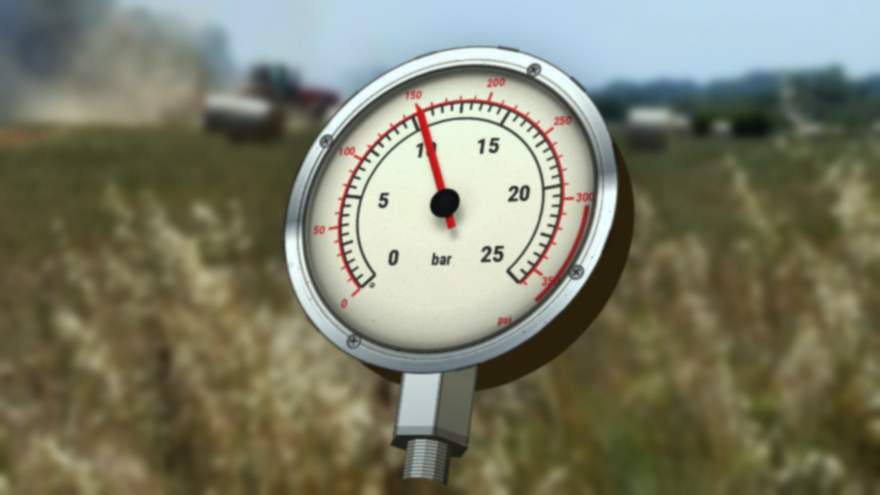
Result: 10.5 bar
